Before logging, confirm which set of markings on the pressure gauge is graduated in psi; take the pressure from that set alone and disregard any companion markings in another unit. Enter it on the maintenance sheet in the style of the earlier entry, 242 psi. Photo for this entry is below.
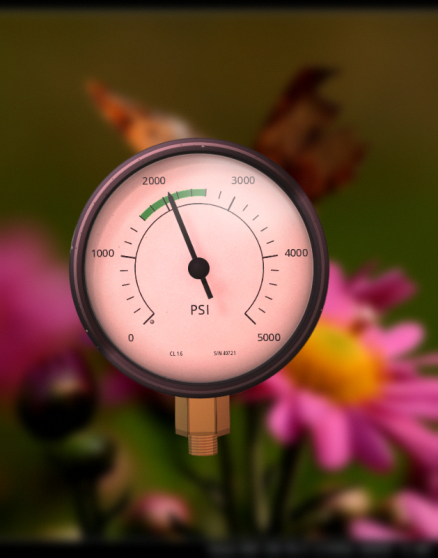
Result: 2100 psi
